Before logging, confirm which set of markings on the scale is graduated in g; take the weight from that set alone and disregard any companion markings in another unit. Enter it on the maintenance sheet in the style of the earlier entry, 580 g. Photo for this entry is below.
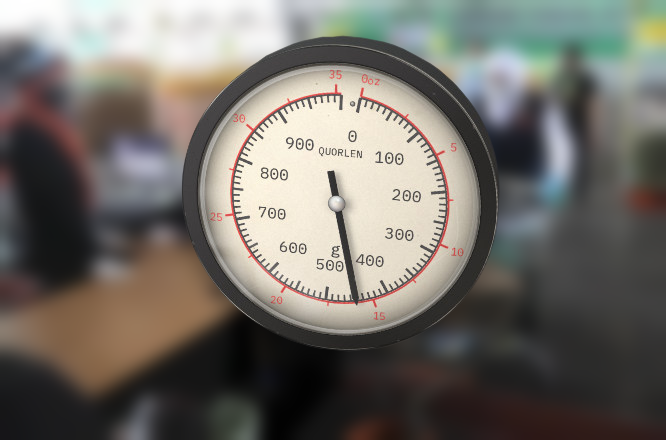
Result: 450 g
